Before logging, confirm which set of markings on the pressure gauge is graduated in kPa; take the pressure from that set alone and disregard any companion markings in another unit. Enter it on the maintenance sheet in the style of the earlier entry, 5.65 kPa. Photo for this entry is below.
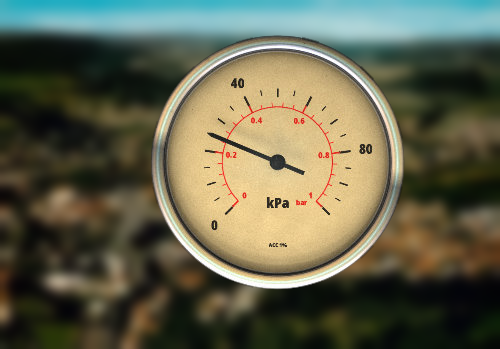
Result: 25 kPa
